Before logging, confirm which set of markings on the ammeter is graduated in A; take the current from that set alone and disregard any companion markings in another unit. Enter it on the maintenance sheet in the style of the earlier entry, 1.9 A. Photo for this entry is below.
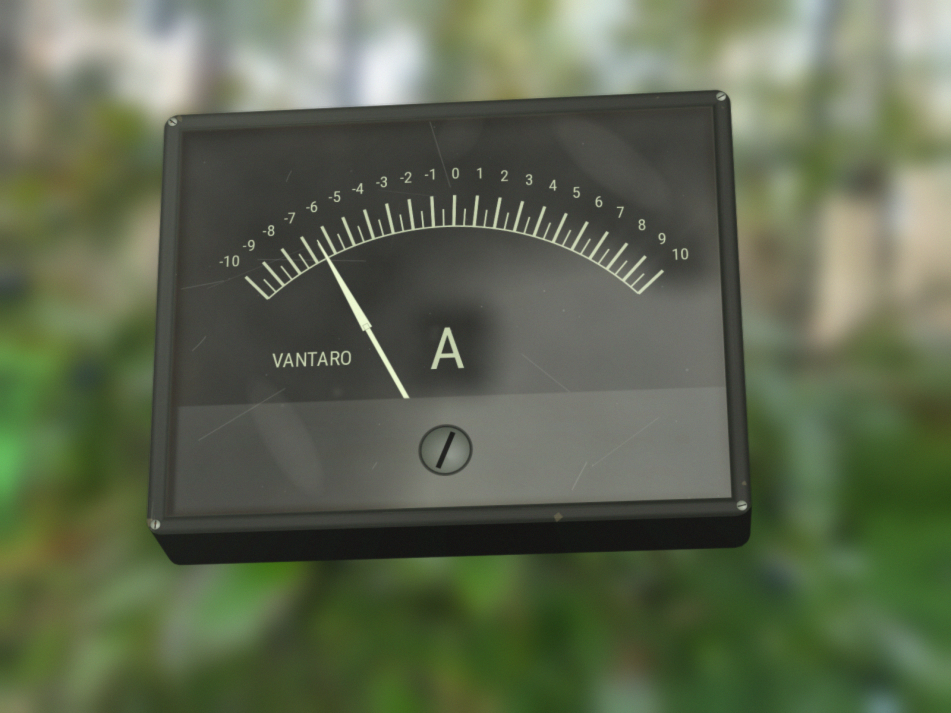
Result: -6.5 A
